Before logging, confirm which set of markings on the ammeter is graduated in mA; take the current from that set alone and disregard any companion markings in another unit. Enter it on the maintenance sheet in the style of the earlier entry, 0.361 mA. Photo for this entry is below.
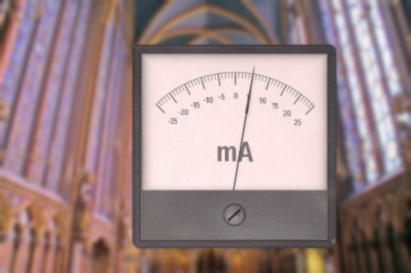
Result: 5 mA
